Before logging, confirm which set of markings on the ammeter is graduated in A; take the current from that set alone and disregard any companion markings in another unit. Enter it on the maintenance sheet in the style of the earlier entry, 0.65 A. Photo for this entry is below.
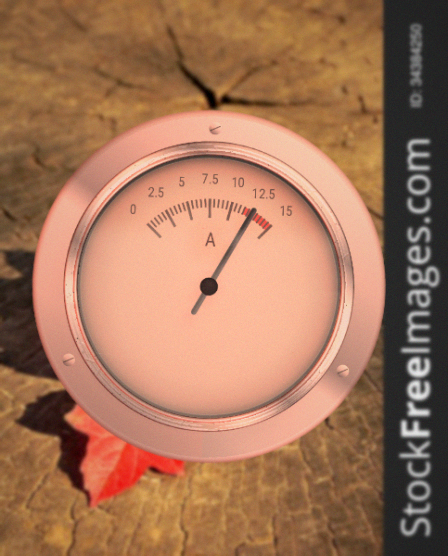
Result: 12.5 A
